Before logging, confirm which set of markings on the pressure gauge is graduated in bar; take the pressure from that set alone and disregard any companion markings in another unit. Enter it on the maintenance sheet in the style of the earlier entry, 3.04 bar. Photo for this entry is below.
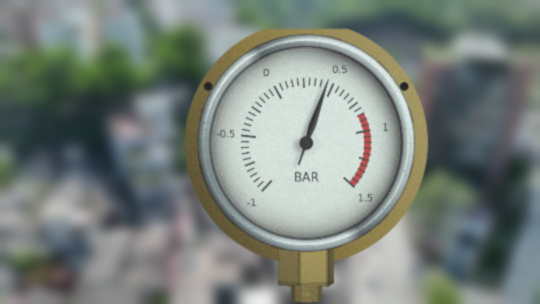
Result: 0.45 bar
